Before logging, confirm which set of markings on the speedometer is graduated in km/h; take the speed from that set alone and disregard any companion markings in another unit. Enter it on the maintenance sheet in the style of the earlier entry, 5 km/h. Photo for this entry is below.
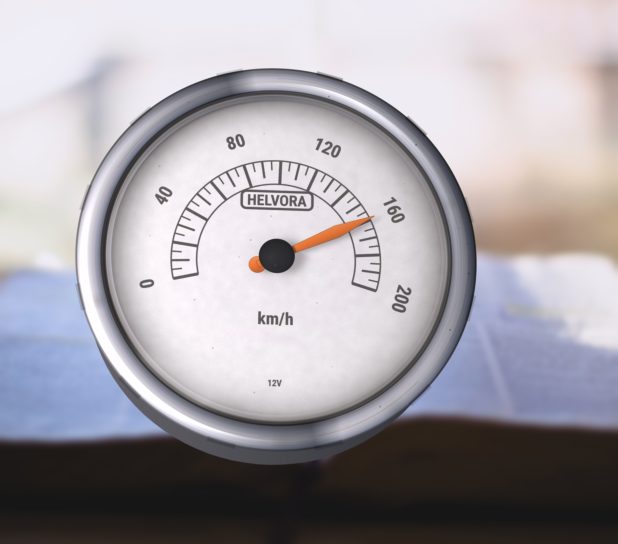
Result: 160 km/h
